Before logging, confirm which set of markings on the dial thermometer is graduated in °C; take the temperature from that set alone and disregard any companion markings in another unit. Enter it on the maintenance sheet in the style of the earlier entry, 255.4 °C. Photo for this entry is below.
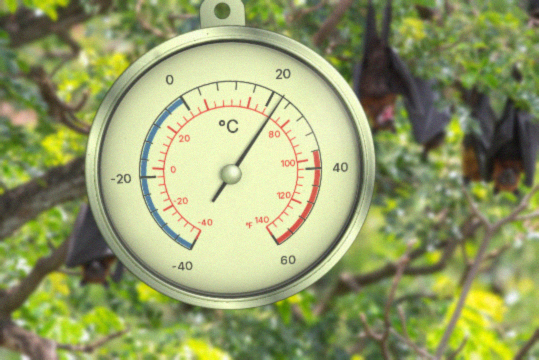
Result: 22 °C
